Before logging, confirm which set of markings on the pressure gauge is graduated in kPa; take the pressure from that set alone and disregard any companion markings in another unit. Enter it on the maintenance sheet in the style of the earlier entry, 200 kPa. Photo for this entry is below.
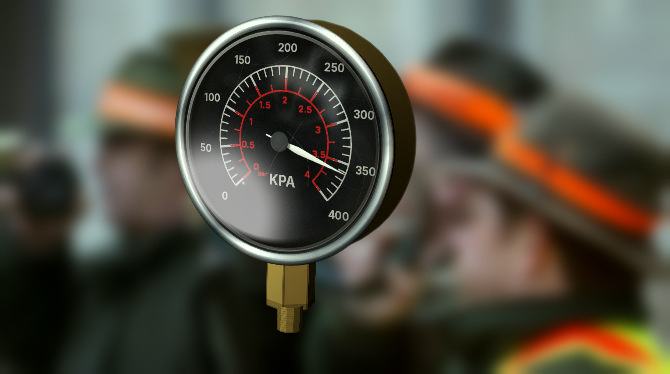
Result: 360 kPa
